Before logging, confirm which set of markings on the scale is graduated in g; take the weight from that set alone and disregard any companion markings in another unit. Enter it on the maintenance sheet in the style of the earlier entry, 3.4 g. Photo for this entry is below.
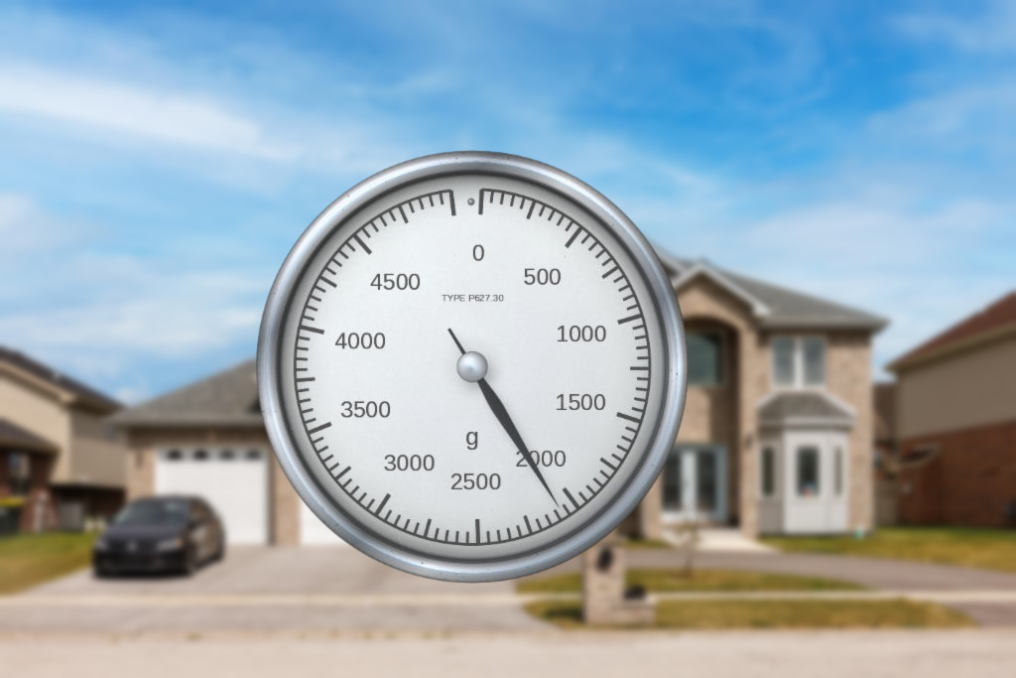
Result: 2075 g
